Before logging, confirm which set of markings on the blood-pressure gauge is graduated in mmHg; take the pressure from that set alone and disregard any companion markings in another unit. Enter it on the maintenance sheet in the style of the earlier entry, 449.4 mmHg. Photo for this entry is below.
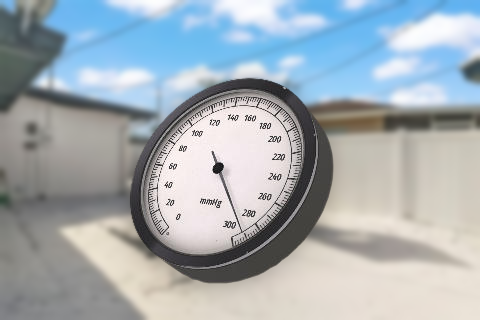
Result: 290 mmHg
